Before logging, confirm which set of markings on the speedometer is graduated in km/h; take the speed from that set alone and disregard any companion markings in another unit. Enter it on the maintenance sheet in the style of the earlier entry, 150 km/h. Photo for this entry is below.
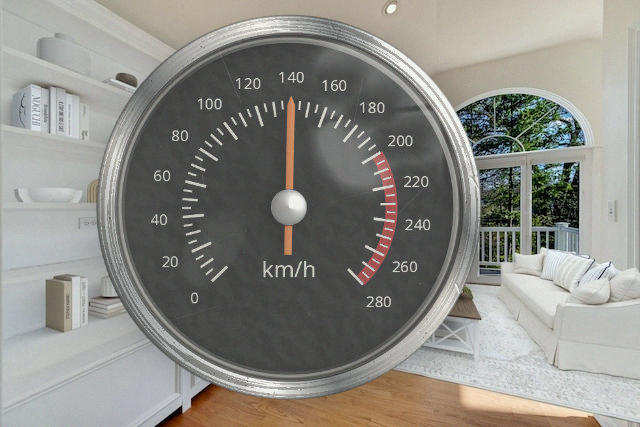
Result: 140 km/h
